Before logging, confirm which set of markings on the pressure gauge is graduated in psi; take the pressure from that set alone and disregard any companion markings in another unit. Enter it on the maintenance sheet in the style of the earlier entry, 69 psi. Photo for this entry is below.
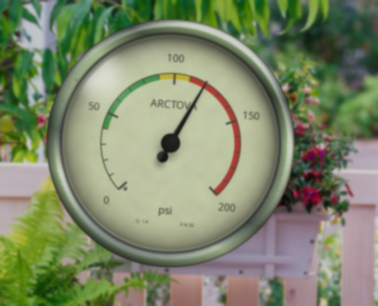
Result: 120 psi
